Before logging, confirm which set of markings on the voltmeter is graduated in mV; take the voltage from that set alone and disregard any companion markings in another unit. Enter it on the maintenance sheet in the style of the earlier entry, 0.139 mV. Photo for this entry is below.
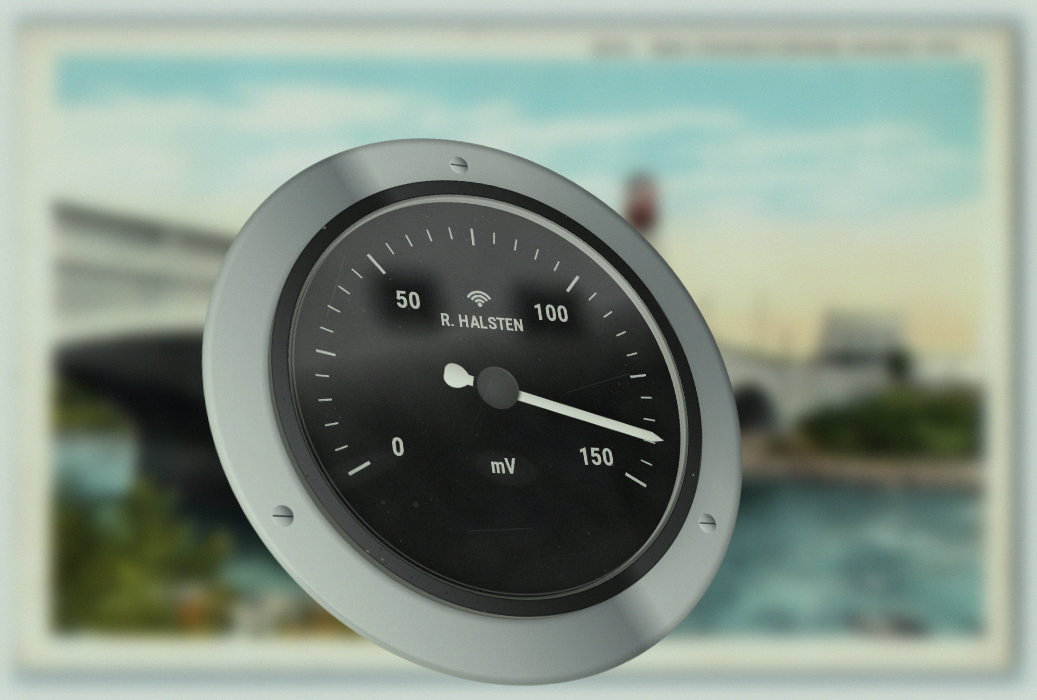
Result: 140 mV
